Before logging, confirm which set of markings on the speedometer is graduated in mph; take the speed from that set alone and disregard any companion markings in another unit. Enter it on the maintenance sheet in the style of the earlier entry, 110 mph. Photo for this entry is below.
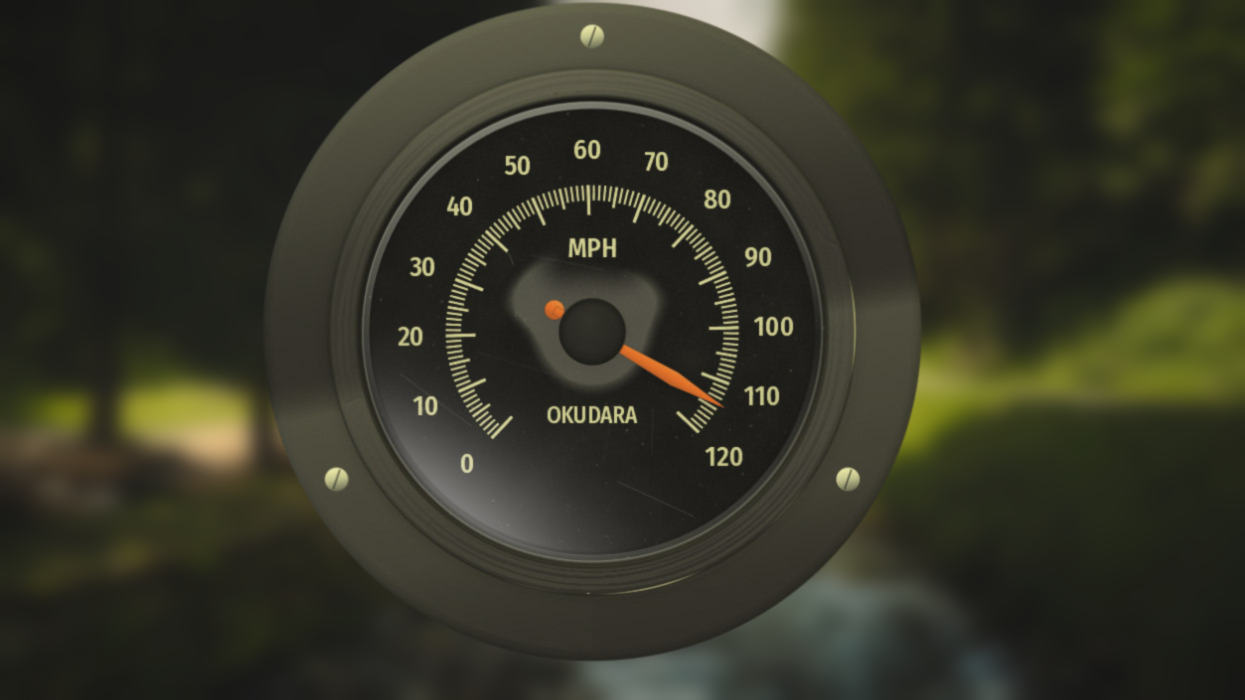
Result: 114 mph
